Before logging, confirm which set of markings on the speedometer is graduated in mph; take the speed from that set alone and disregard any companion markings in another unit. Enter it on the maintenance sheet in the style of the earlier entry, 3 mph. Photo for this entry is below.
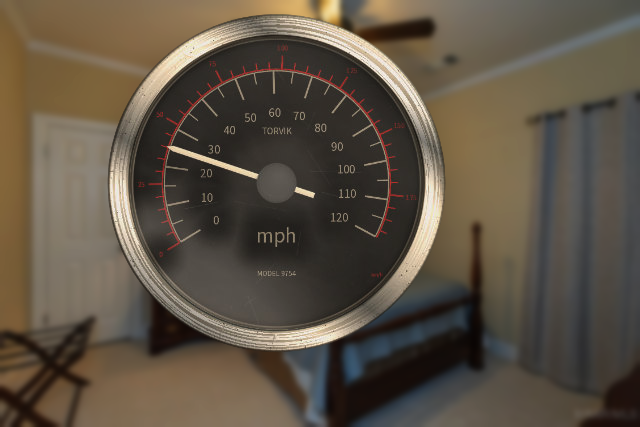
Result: 25 mph
